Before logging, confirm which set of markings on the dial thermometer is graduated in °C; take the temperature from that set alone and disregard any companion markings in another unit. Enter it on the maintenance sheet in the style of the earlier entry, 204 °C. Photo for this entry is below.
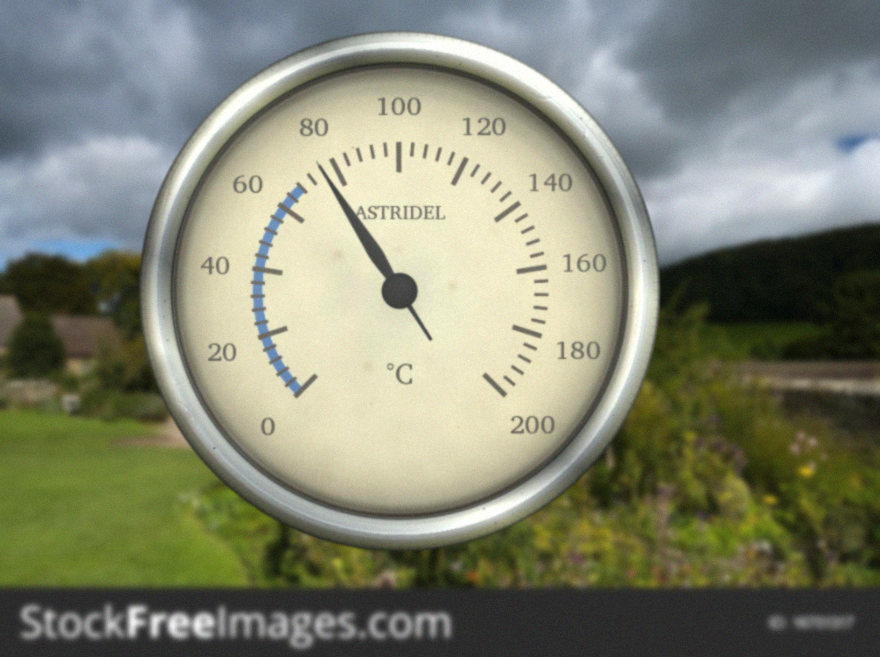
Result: 76 °C
